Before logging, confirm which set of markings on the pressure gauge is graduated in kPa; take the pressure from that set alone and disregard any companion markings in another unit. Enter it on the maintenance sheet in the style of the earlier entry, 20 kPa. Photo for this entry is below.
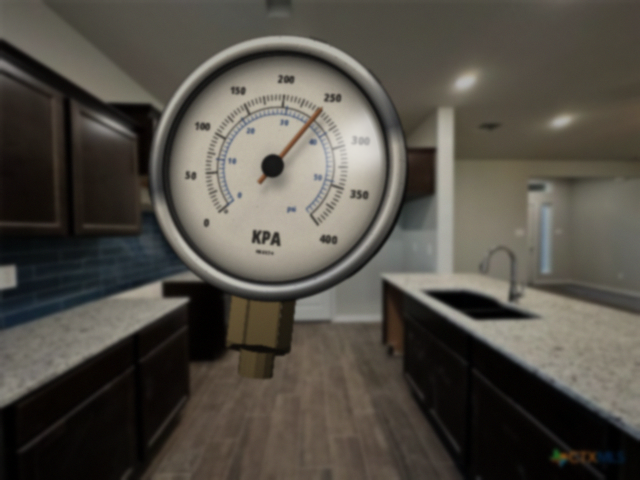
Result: 250 kPa
